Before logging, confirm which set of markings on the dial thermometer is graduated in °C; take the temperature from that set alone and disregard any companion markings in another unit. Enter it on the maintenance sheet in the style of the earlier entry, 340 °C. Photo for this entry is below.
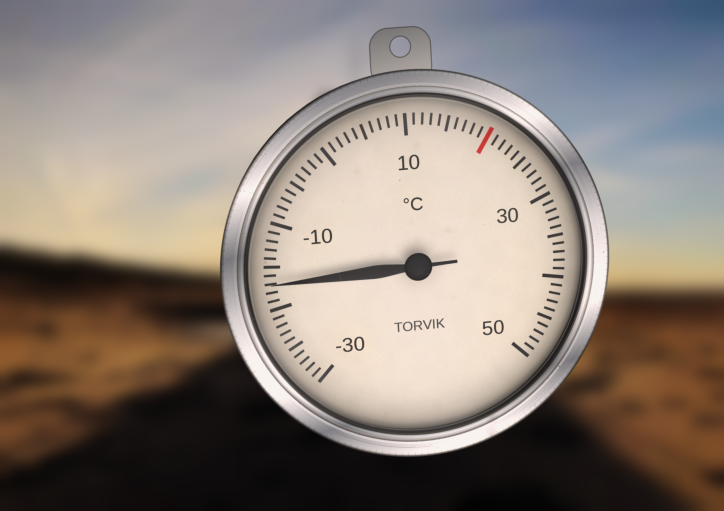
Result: -17 °C
